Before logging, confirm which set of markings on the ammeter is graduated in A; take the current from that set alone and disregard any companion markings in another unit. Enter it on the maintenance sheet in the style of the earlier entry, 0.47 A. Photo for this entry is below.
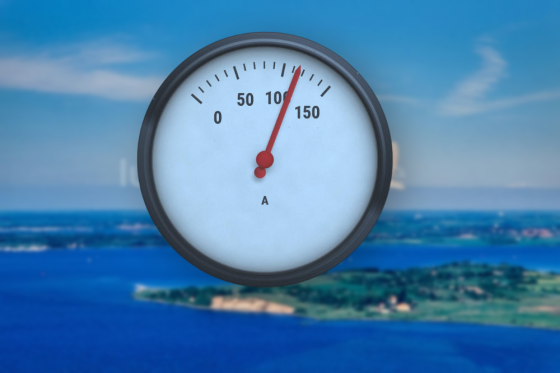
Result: 115 A
